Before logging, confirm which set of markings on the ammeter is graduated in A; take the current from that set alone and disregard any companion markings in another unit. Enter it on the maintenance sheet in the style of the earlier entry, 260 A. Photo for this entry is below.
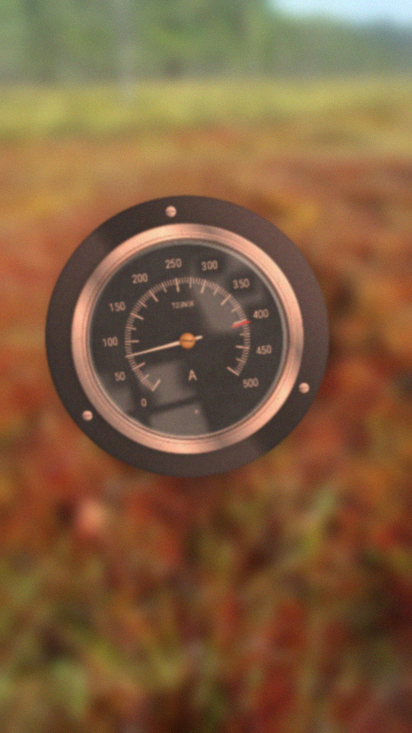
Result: 75 A
